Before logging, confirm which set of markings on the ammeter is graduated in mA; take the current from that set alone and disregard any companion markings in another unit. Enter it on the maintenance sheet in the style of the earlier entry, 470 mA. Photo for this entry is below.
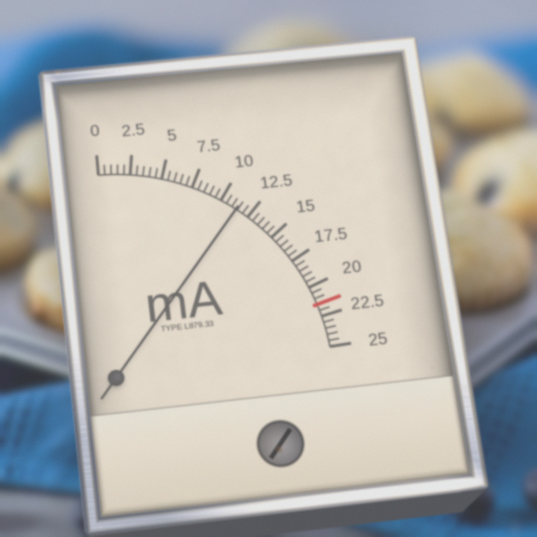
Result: 11.5 mA
